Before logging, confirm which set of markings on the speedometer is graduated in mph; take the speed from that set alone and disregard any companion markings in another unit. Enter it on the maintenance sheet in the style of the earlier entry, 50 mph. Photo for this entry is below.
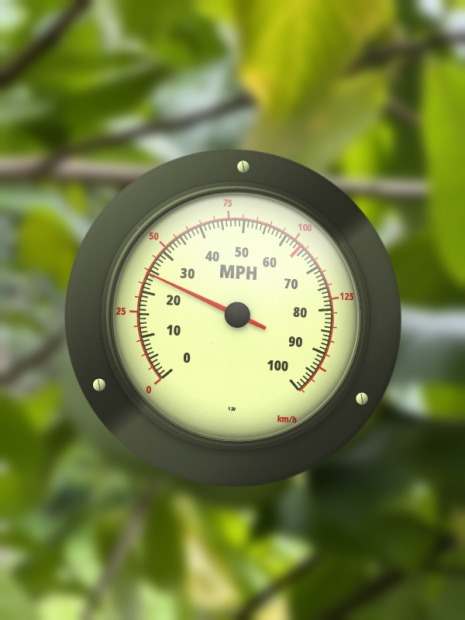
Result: 24 mph
